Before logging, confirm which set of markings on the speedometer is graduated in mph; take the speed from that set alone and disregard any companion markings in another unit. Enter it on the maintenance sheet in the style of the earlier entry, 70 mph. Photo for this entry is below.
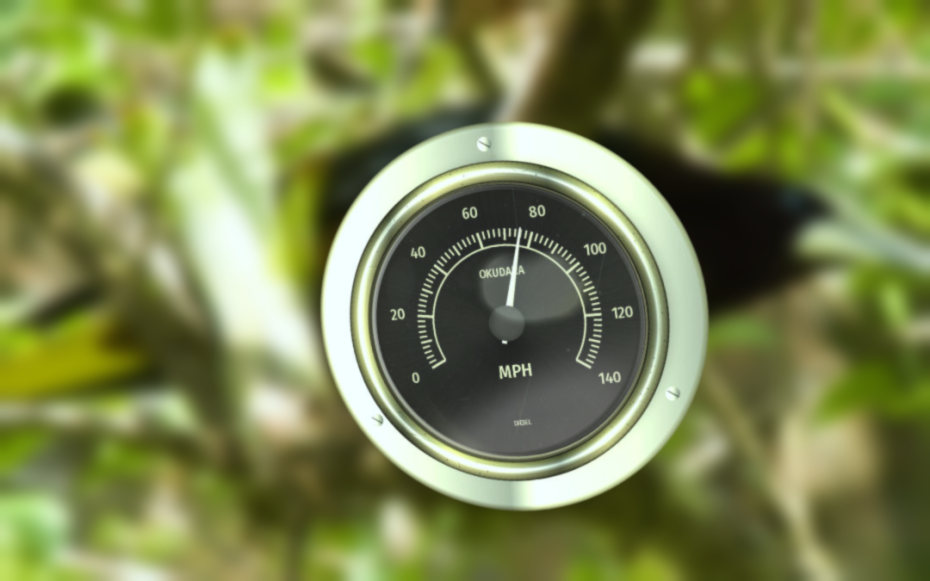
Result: 76 mph
